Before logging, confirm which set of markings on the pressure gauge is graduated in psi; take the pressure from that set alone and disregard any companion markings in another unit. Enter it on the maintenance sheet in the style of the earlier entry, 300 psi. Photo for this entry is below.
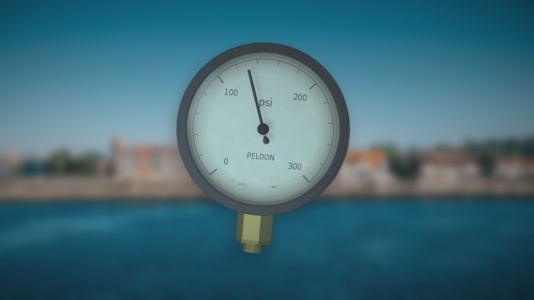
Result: 130 psi
